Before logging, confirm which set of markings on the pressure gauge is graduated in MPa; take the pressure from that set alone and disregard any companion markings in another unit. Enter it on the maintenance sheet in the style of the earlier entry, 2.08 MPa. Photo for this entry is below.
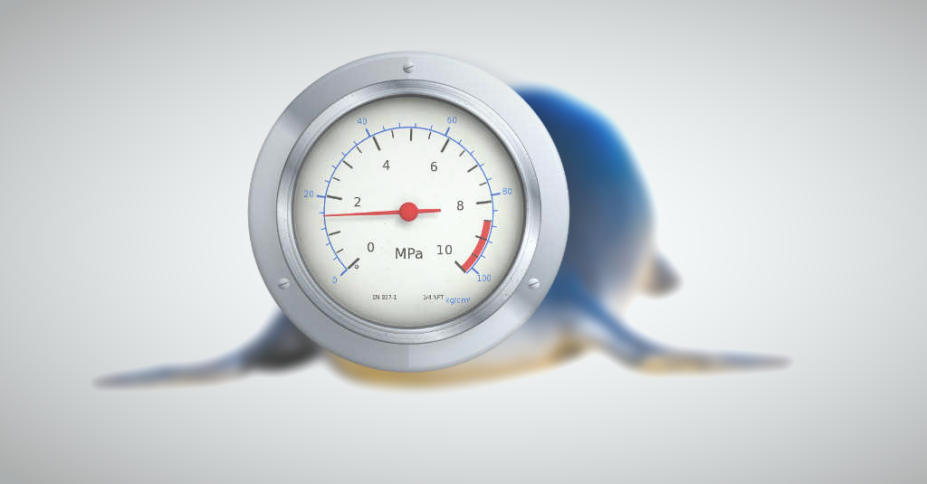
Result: 1.5 MPa
